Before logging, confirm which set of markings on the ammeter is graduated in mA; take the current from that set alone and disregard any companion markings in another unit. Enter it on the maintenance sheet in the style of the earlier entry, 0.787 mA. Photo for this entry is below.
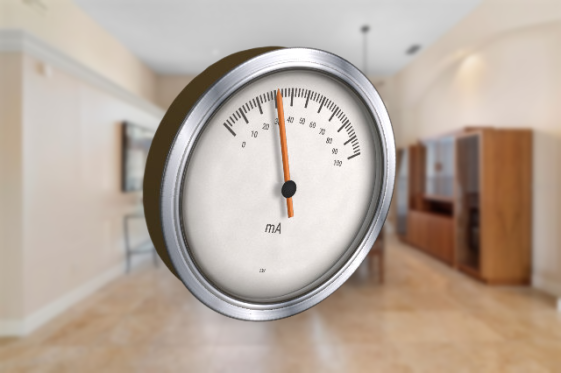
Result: 30 mA
